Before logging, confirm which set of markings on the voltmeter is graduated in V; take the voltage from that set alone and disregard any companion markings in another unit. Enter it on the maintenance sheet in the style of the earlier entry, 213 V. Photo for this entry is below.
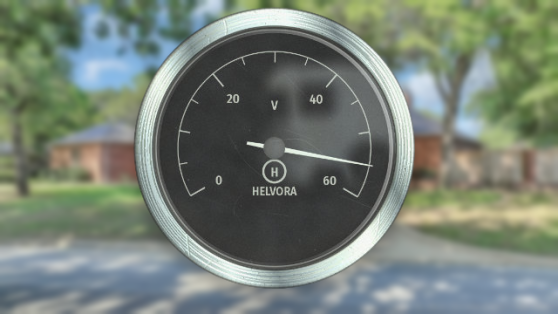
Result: 55 V
